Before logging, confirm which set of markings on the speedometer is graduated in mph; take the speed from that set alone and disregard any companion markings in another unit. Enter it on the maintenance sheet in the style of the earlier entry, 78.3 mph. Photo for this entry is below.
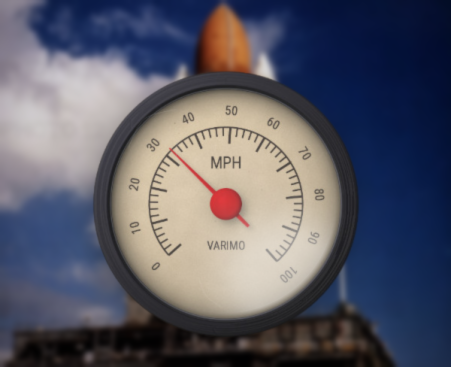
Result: 32 mph
